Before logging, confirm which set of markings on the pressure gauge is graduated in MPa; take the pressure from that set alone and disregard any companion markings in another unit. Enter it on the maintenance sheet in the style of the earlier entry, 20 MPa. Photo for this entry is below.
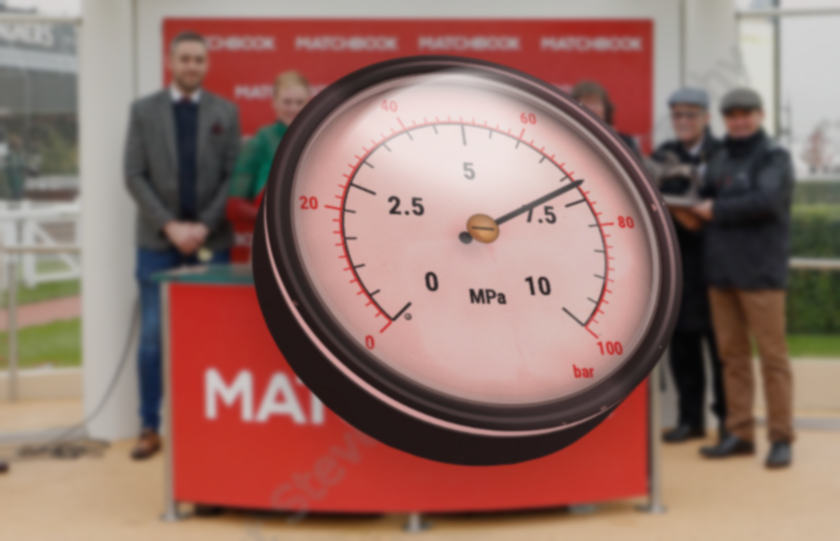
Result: 7.25 MPa
